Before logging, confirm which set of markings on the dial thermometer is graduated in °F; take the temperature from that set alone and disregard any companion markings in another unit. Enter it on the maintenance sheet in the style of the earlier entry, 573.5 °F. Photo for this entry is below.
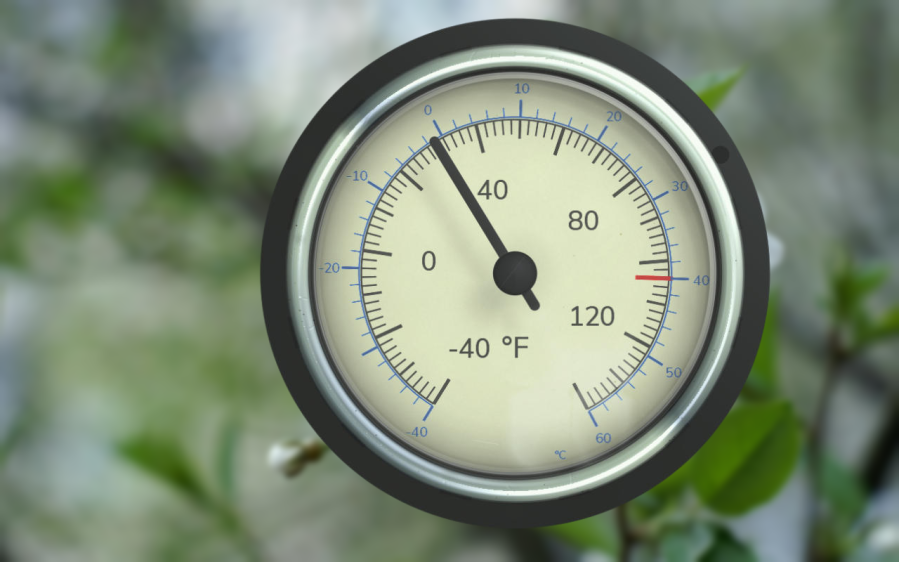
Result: 30 °F
